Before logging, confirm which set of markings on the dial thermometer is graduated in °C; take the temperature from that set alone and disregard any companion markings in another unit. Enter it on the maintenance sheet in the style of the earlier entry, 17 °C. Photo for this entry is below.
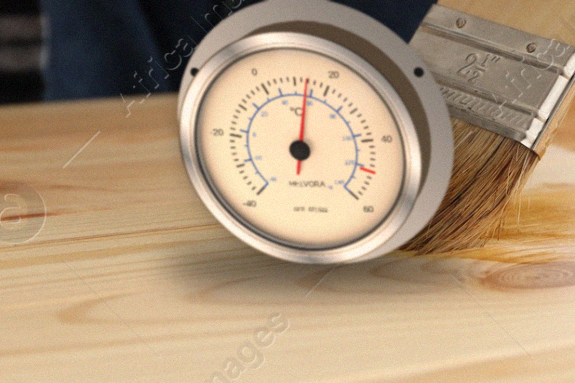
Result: 14 °C
